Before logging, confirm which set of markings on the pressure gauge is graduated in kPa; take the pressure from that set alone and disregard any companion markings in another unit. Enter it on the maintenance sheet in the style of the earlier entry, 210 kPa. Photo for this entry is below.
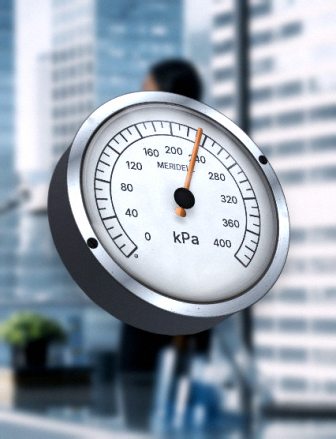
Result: 230 kPa
